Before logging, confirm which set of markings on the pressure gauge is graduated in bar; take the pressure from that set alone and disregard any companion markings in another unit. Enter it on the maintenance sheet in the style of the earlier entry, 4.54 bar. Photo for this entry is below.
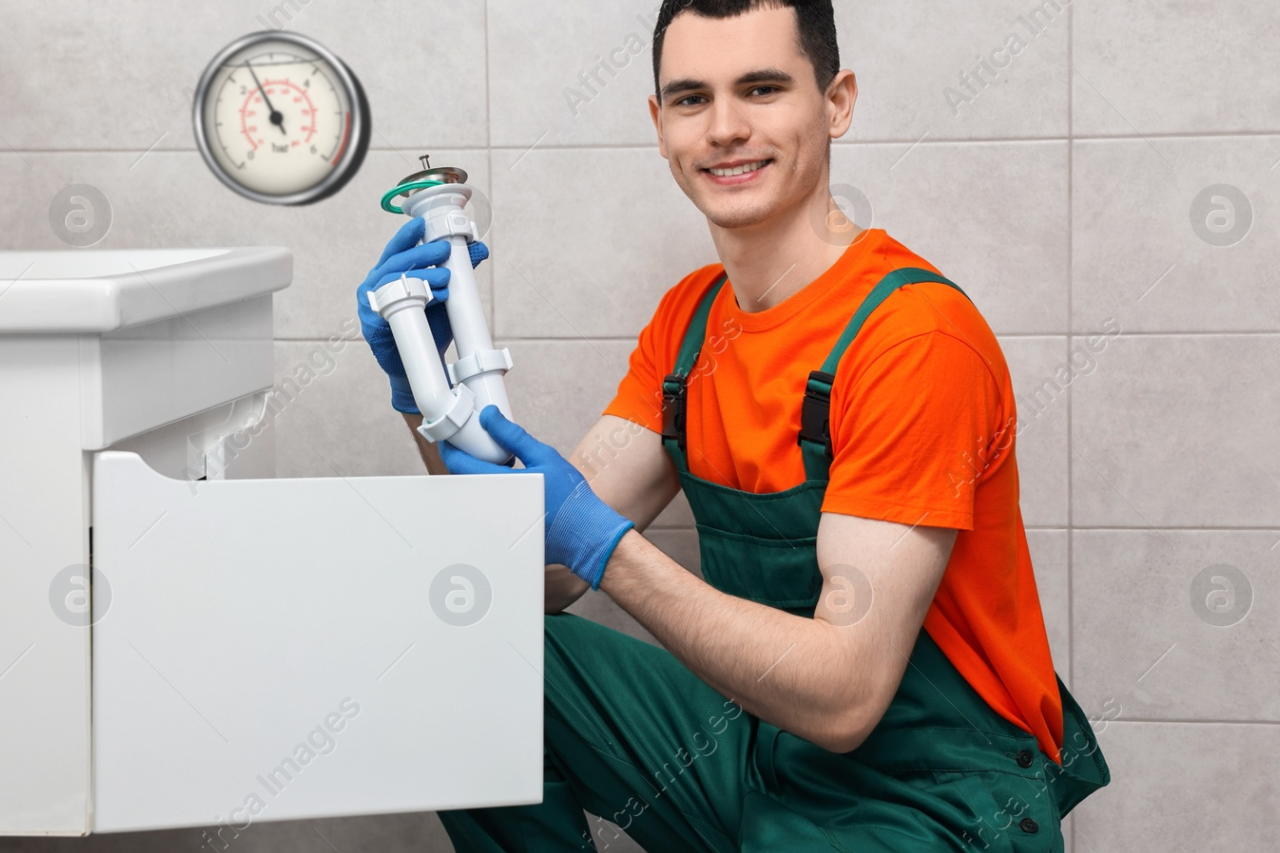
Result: 2.5 bar
